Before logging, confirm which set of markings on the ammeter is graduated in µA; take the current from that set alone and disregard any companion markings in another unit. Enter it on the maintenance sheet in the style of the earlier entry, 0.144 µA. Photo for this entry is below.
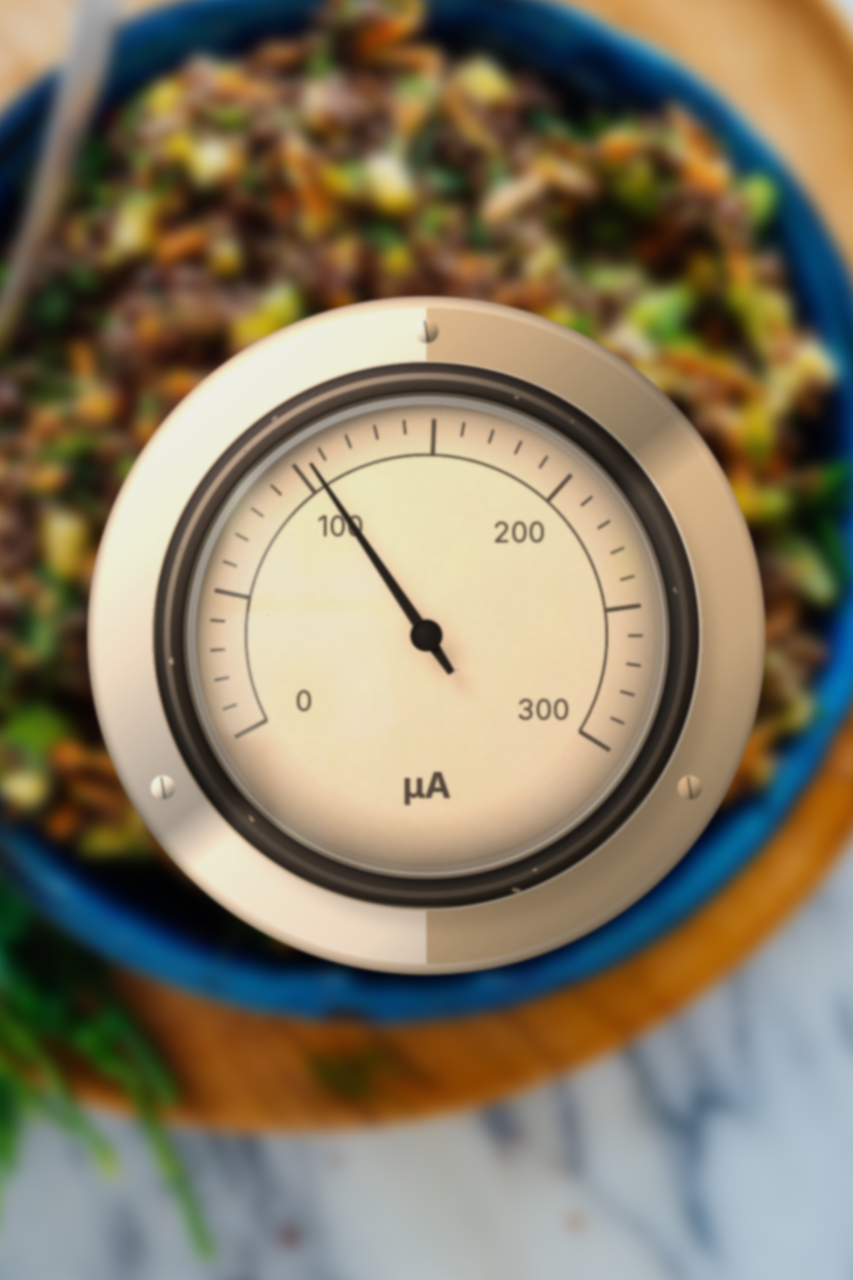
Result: 105 µA
